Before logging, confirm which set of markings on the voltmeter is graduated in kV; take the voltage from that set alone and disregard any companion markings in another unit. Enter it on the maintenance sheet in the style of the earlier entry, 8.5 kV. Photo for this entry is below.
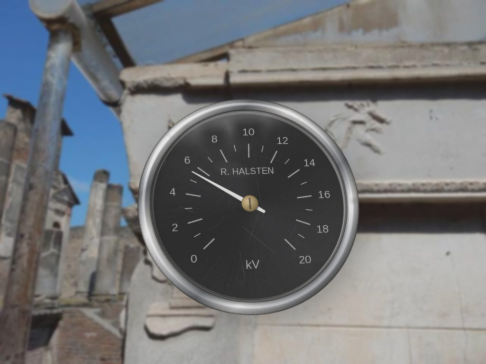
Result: 5.5 kV
